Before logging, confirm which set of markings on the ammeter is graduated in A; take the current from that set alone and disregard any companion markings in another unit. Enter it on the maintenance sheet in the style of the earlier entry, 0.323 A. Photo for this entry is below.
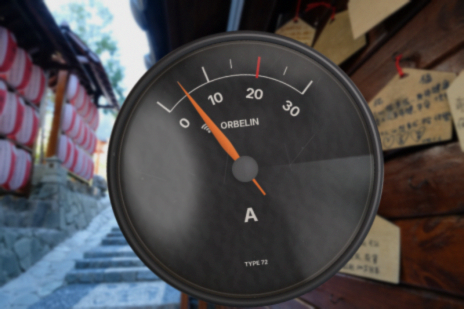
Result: 5 A
